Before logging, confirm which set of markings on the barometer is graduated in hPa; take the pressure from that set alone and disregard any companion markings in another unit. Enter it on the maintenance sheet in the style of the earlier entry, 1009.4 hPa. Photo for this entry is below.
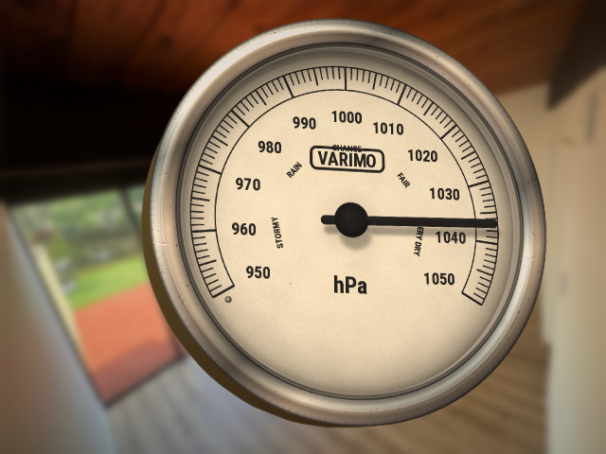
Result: 1037 hPa
